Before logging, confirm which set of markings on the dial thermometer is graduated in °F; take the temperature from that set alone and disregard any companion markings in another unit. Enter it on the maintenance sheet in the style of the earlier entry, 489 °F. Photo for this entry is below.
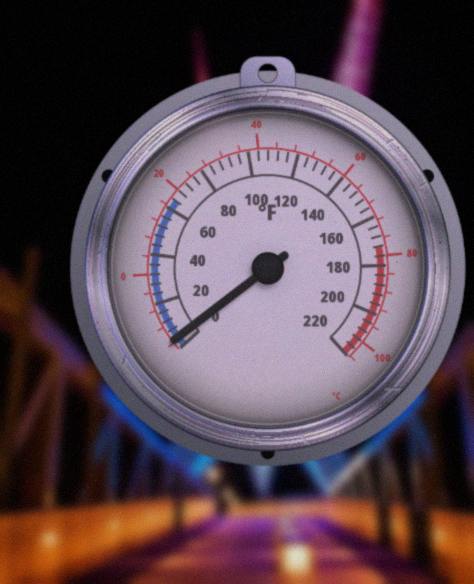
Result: 4 °F
